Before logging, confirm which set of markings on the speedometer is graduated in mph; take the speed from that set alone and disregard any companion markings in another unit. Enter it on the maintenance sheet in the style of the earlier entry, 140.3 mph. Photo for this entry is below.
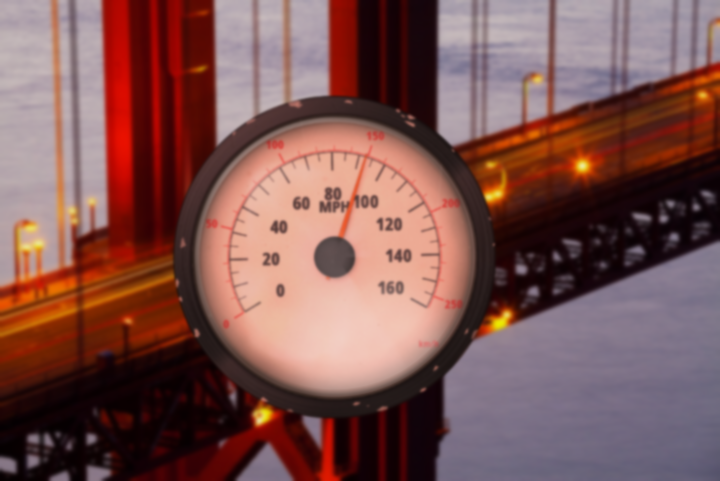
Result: 92.5 mph
